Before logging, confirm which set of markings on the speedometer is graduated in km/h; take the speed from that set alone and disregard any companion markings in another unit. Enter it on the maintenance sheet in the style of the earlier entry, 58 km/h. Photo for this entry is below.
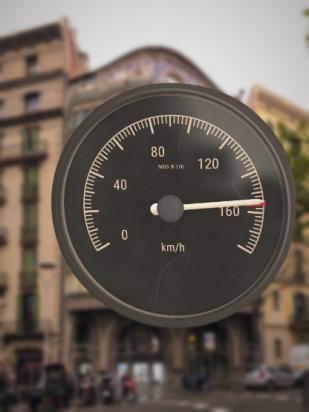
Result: 154 km/h
